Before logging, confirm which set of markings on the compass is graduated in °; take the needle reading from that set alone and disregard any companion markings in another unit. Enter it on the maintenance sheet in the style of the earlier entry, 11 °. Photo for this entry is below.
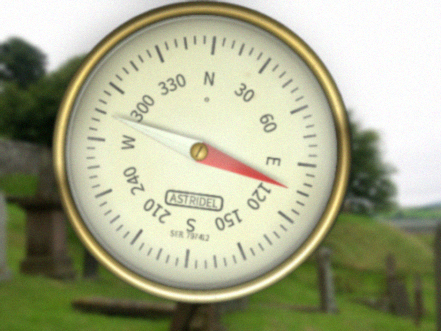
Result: 105 °
